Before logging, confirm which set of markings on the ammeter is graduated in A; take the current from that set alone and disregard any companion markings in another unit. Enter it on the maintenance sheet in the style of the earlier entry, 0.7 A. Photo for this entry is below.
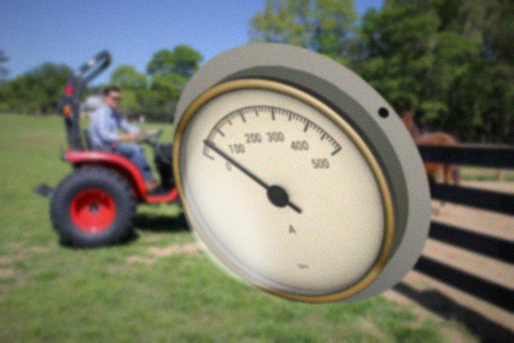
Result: 50 A
